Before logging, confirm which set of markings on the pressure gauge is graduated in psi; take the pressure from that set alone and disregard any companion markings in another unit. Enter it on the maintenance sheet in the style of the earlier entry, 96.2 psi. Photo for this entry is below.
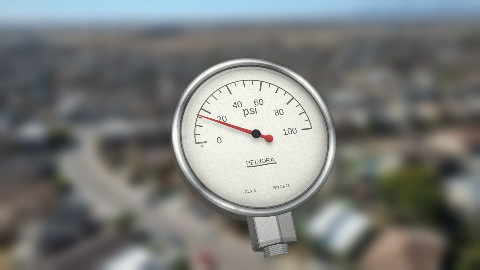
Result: 15 psi
